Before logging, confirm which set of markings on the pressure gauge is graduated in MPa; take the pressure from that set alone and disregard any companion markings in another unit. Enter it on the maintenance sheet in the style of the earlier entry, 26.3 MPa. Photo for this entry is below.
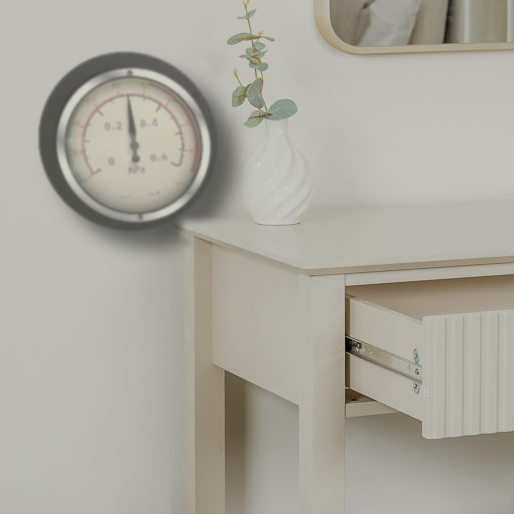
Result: 0.3 MPa
